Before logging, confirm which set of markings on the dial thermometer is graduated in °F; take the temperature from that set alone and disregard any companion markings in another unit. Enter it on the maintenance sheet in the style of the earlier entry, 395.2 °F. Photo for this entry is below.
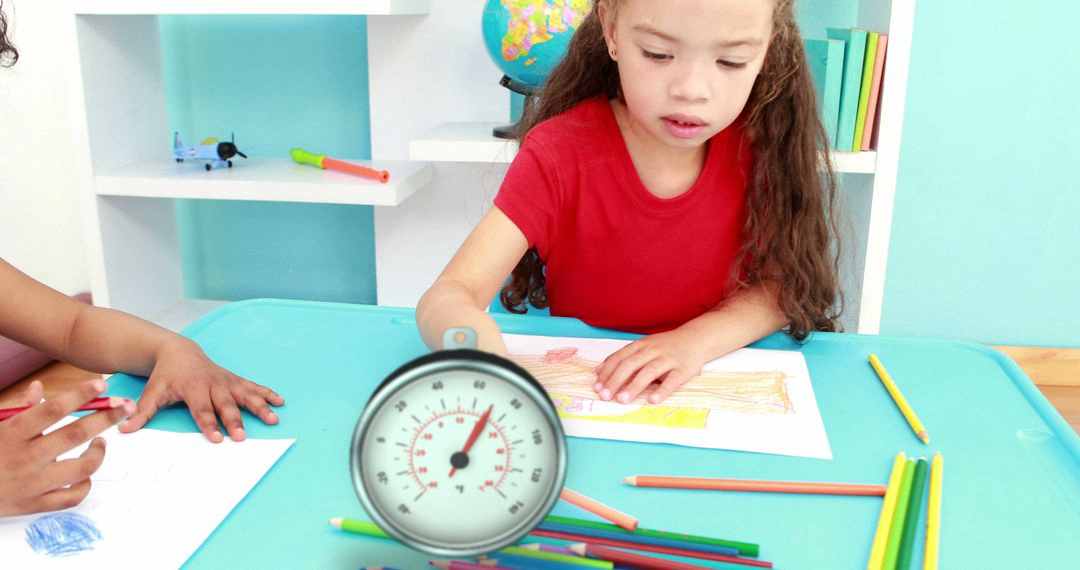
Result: 70 °F
